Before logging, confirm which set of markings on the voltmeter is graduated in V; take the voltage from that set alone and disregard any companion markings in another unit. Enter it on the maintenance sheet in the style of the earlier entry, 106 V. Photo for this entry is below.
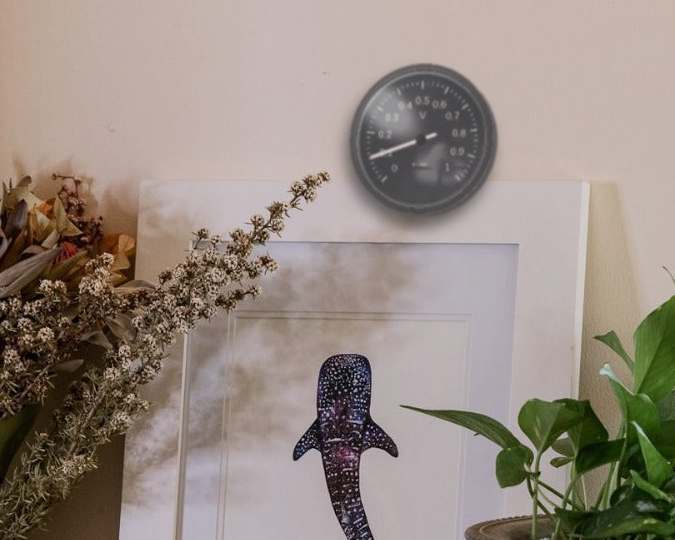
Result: 0.1 V
